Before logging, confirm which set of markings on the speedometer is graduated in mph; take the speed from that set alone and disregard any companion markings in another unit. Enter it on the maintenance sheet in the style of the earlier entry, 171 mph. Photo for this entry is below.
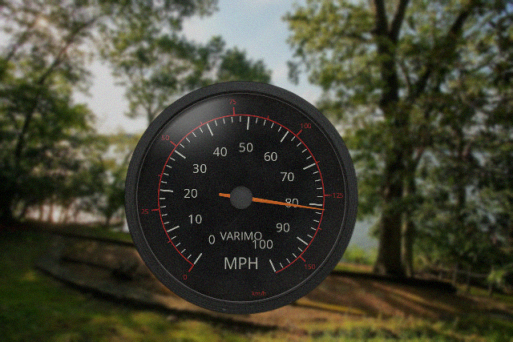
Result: 81 mph
